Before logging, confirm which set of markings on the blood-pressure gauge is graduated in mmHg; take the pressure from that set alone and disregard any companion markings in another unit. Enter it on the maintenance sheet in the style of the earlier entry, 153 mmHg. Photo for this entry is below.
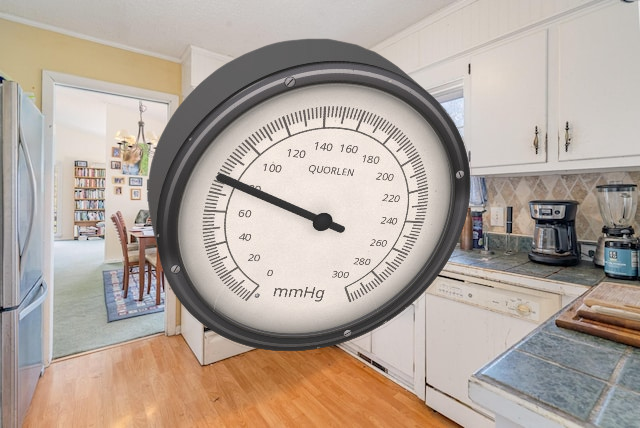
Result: 80 mmHg
